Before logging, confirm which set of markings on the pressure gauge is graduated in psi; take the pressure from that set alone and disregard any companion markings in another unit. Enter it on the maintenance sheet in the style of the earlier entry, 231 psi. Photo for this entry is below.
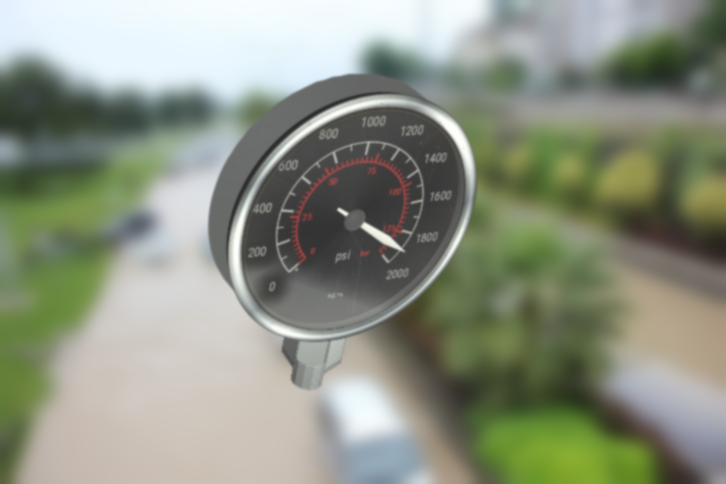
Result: 1900 psi
